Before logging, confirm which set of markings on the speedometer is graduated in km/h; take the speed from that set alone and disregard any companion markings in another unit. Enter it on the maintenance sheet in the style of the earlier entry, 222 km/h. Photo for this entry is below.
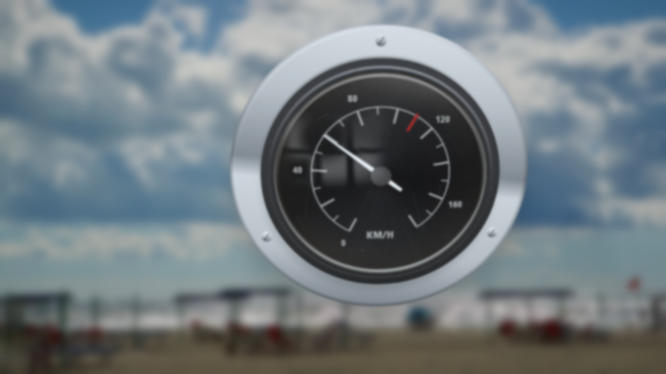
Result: 60 km/h
